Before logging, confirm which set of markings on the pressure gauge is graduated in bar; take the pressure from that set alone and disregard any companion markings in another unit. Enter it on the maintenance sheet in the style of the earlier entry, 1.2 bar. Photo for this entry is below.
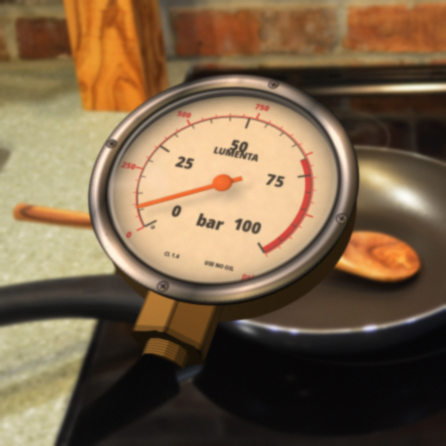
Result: 5 bar
